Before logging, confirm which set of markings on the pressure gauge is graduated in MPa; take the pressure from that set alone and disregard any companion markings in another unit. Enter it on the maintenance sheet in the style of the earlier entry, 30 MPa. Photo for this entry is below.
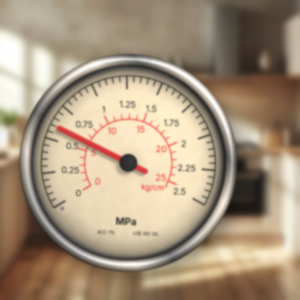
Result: 0.6 MPa
